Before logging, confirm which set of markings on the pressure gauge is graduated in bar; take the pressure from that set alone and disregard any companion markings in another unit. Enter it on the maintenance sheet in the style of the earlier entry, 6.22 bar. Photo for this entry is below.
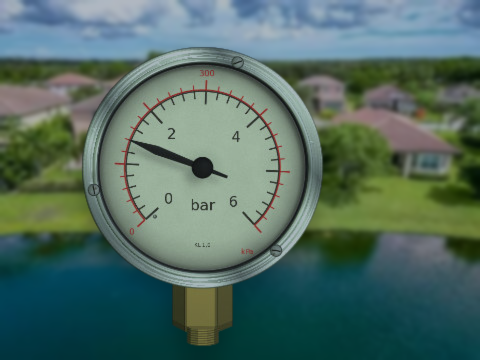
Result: 1.4 bar
